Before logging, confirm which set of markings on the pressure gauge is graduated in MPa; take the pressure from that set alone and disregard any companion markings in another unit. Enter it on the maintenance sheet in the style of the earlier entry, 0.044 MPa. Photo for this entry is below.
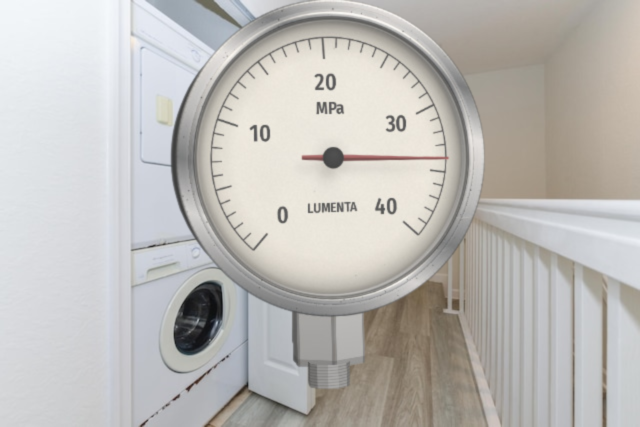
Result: 34 MPa
